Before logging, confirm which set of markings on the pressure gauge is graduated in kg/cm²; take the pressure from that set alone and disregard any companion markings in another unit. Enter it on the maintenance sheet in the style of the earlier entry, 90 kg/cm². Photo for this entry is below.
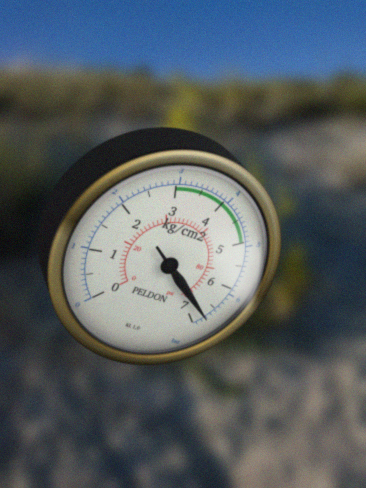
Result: 6.75 kg/cm²
